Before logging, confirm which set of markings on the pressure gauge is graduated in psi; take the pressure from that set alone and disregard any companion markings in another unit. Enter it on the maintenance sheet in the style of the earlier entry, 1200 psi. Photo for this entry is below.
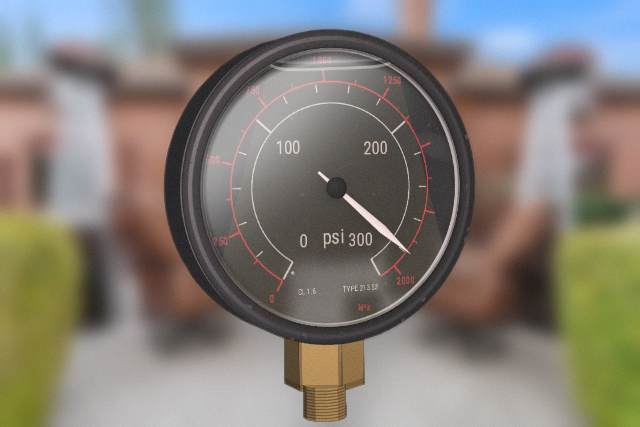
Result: 280 psi
